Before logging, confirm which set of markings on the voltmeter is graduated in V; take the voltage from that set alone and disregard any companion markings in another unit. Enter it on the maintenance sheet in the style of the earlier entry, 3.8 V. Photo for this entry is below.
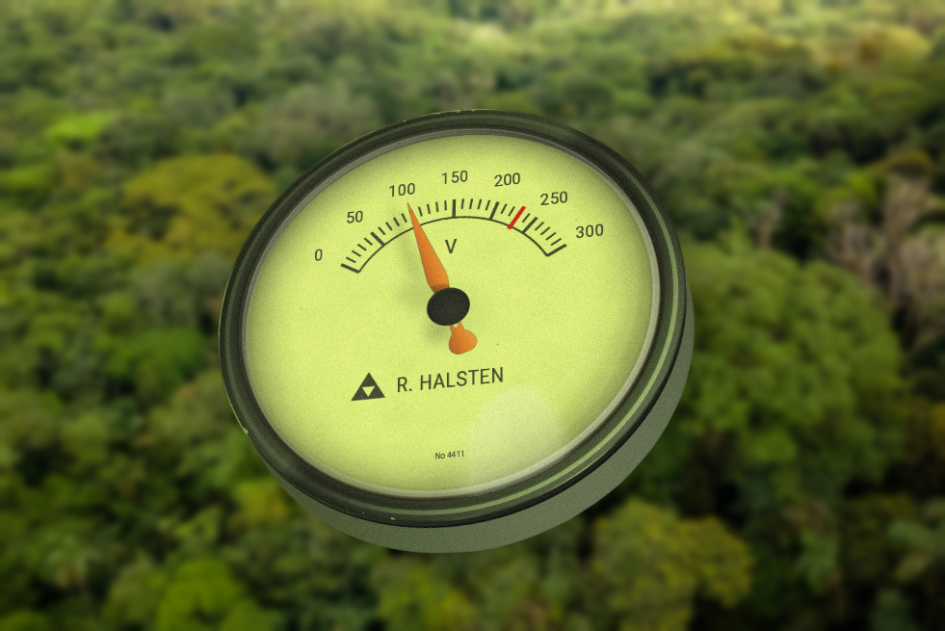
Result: 100 V
